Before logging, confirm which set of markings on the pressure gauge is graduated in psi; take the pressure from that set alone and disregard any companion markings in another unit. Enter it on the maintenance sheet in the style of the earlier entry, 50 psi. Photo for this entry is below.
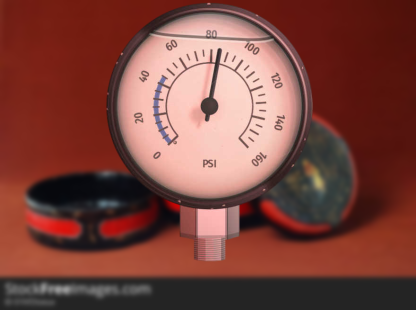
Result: 85 psi
